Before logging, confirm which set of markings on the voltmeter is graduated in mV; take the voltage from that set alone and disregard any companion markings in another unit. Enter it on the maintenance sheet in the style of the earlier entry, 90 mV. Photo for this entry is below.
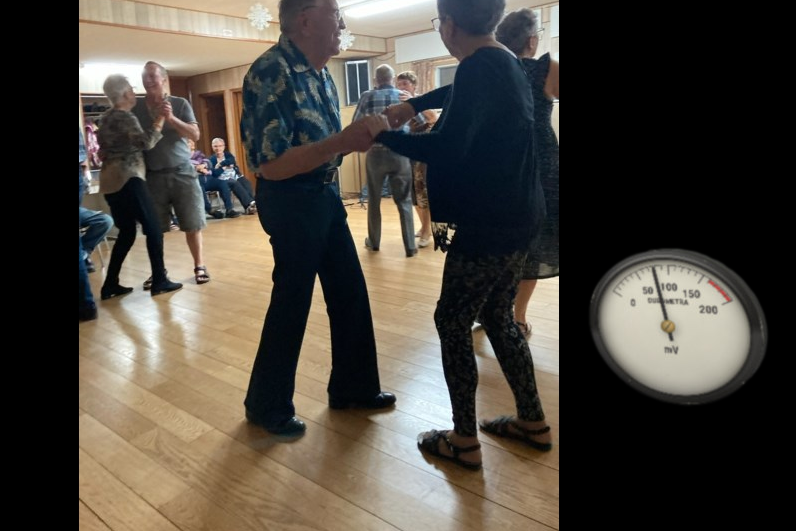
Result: 80 mV
